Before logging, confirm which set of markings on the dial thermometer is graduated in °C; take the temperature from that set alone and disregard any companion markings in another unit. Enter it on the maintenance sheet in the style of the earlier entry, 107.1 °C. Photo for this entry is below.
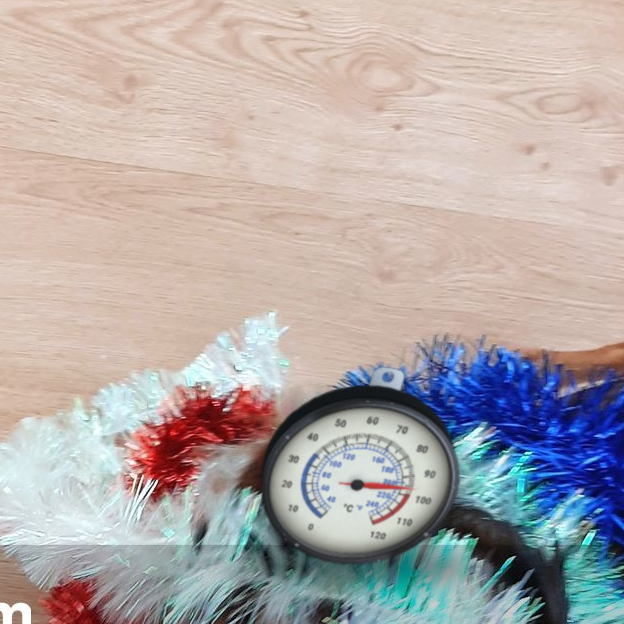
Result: 95 °C
